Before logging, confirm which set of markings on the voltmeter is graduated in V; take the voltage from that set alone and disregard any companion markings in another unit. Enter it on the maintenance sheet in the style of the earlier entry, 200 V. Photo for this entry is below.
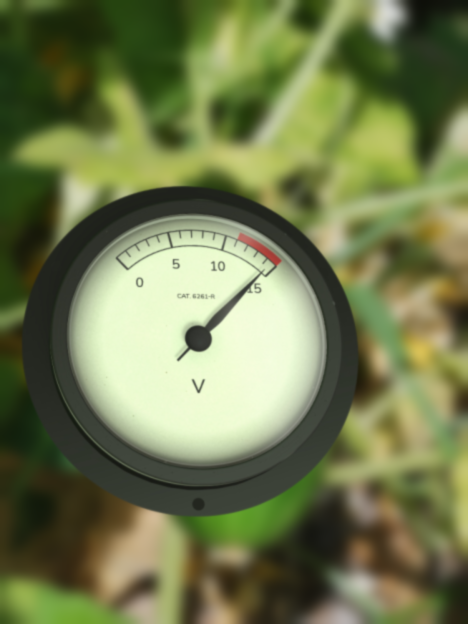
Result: 14.5 V
